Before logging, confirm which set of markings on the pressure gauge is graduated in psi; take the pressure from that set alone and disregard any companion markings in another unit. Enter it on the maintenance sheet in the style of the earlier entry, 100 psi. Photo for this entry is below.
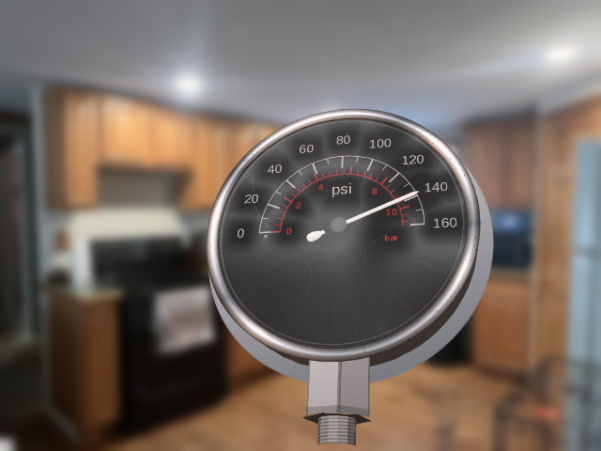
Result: 140 psi
